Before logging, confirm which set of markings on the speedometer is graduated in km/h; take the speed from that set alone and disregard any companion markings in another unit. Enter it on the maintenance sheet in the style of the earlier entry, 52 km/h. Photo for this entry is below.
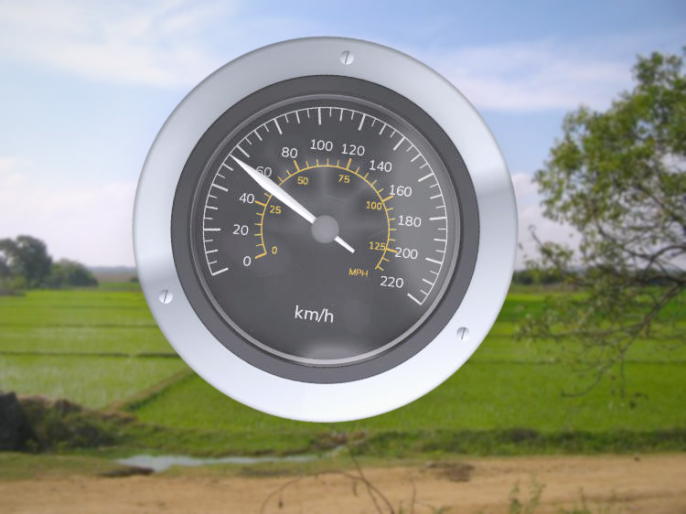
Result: 55 km/h
